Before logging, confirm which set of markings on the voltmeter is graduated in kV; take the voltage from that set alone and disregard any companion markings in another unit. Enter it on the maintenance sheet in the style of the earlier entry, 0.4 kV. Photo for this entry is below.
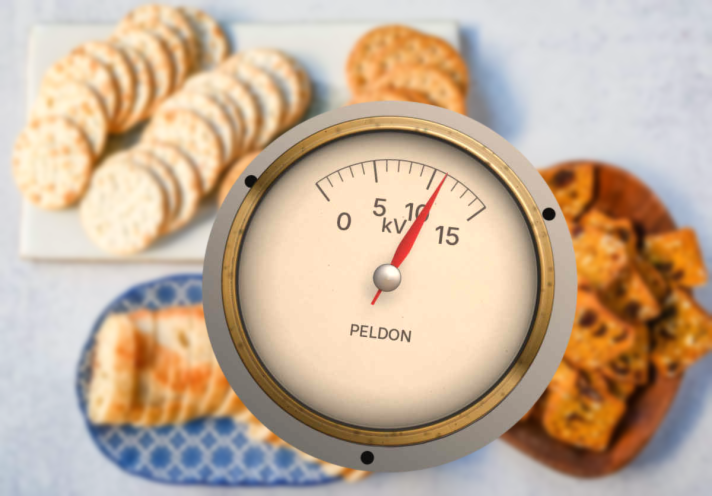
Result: 11 kV
